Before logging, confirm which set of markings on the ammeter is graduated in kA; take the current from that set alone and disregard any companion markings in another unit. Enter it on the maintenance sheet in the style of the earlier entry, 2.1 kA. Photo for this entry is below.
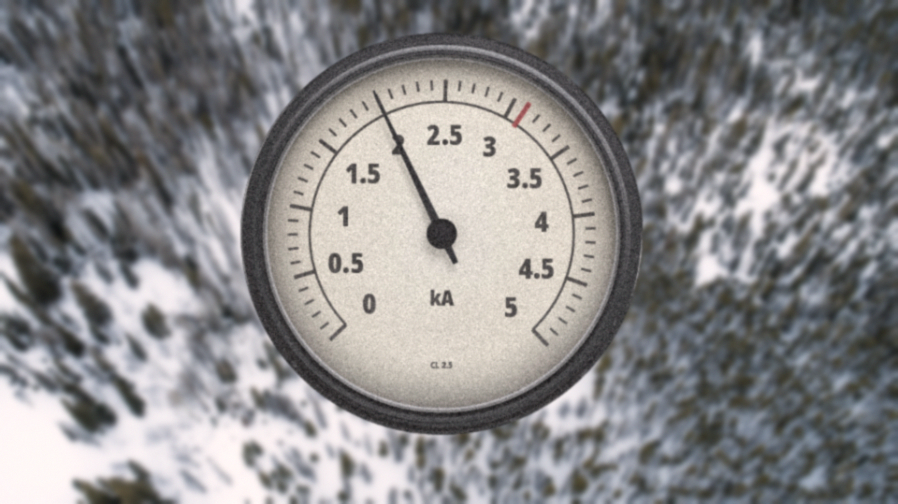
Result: 2 kA
